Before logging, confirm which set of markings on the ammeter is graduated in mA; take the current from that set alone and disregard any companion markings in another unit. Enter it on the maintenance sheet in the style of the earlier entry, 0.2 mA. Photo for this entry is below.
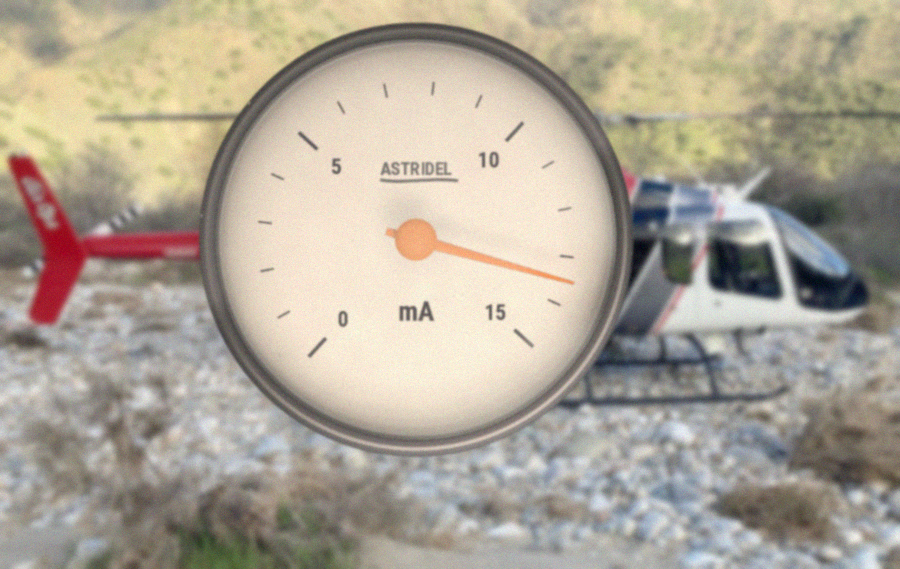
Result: 13.5 mA
